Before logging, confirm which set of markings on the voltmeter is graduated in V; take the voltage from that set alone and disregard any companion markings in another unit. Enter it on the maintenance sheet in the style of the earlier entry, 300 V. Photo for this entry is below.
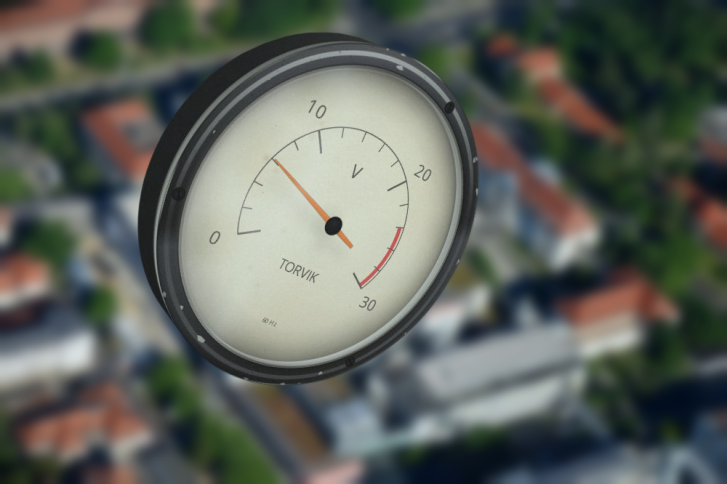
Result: 6 V
